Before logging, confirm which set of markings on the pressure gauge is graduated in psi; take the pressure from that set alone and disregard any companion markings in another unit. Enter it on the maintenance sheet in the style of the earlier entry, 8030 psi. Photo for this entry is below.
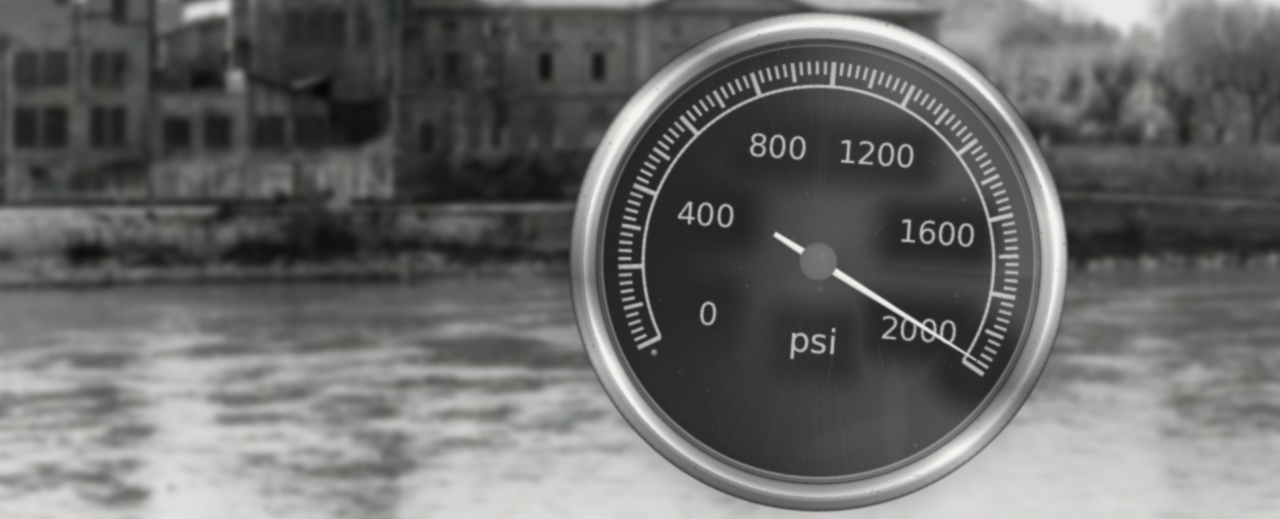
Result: 1980 psi
